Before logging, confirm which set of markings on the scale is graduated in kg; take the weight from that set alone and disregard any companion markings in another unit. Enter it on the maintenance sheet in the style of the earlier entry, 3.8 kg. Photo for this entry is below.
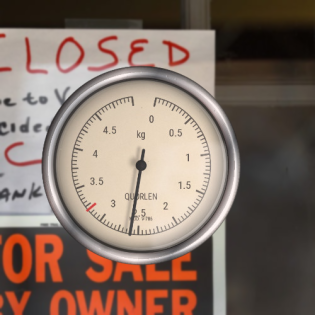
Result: 2.6 kg
